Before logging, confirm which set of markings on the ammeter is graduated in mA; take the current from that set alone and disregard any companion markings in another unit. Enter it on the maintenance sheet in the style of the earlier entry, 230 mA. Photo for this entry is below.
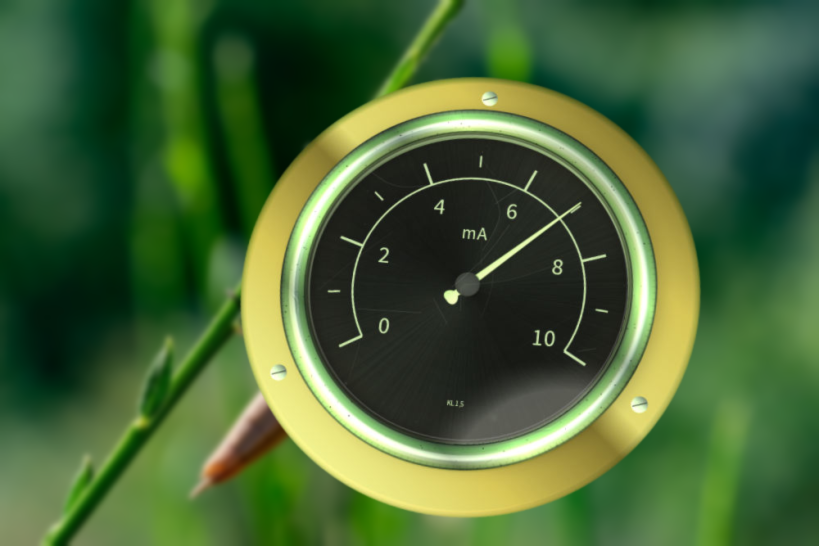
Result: 7 mA
